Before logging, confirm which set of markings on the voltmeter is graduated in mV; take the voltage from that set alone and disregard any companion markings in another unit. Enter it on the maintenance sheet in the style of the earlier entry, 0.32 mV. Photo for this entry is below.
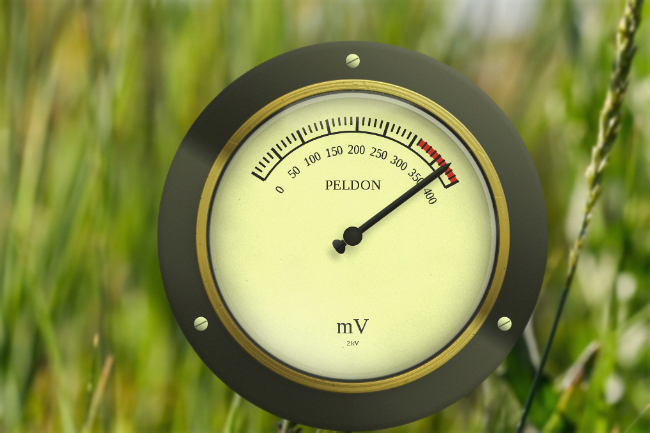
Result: 370 mV
